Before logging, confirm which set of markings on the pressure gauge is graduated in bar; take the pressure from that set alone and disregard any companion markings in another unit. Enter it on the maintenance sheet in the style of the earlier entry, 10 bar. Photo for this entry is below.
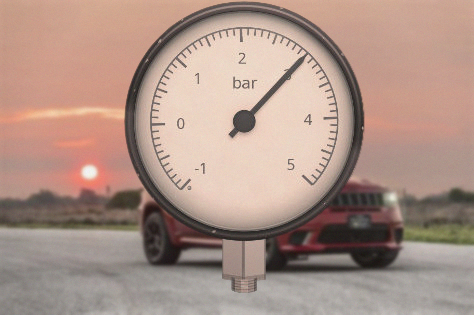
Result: 3 bar
